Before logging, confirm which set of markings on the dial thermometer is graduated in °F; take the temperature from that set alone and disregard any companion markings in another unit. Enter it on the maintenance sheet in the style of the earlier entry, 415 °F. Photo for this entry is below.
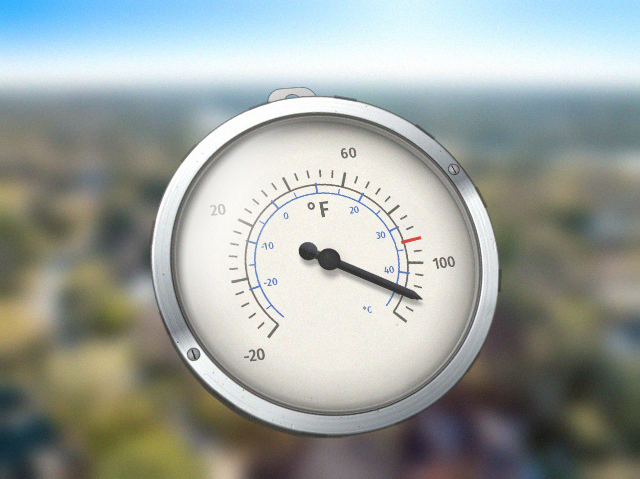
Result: 112 °F
